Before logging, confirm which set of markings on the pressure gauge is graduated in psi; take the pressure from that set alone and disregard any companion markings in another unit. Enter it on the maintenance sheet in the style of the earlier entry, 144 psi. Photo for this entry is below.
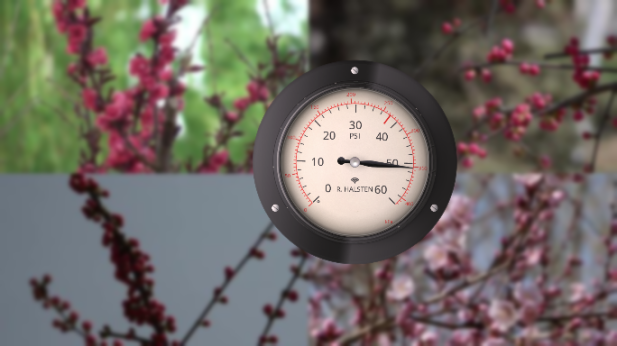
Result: 51 psi
